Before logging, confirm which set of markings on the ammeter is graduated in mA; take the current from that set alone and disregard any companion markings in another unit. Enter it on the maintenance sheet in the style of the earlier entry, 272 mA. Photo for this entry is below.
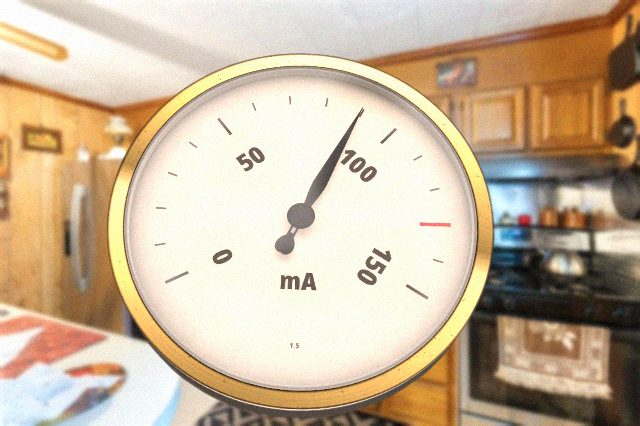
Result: 90 mA
